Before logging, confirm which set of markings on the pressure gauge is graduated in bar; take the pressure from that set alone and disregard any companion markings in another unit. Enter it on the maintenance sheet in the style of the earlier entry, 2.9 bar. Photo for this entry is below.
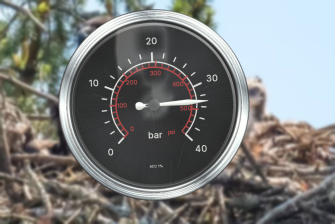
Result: 33 bar
